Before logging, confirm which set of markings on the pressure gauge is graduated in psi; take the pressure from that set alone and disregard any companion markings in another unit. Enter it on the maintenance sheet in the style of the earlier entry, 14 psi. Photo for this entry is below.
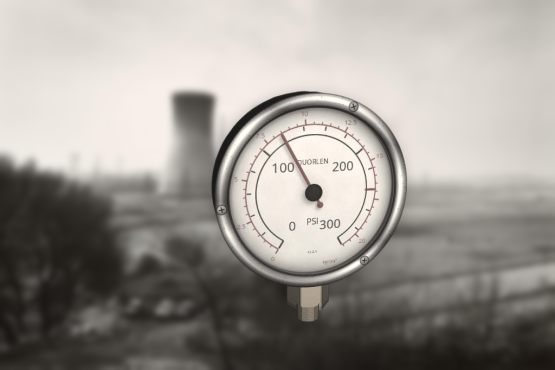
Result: 120 psi
